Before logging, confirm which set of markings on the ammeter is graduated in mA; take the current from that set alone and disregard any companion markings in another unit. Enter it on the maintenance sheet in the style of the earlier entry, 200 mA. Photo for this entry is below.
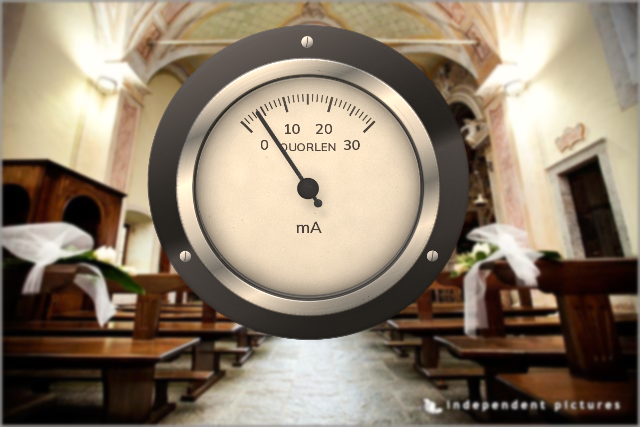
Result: 4 mA
